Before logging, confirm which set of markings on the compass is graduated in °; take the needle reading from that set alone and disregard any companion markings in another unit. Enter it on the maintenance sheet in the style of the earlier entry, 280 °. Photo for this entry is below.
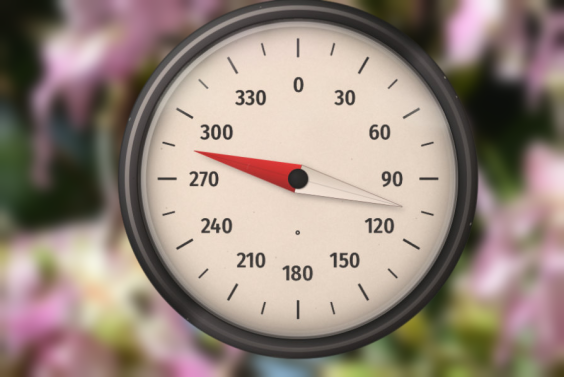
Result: 285 °
